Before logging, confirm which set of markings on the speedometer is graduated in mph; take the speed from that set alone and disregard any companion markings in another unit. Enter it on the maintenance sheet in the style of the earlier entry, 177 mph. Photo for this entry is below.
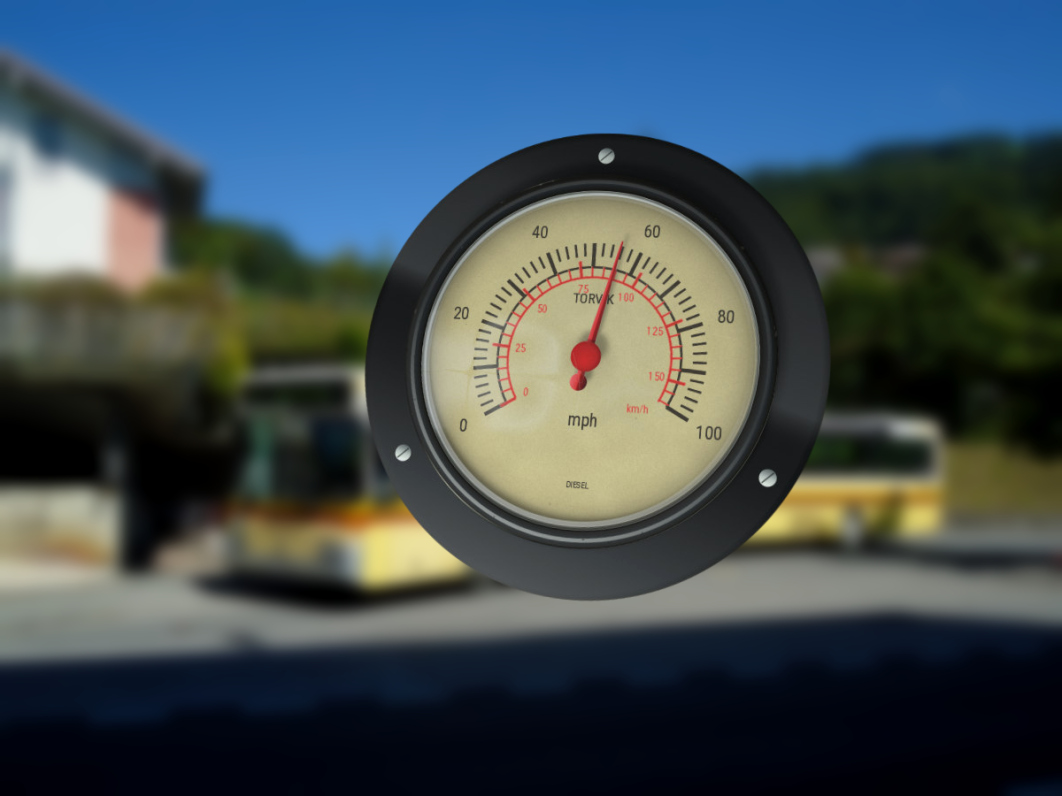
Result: 56 mph
